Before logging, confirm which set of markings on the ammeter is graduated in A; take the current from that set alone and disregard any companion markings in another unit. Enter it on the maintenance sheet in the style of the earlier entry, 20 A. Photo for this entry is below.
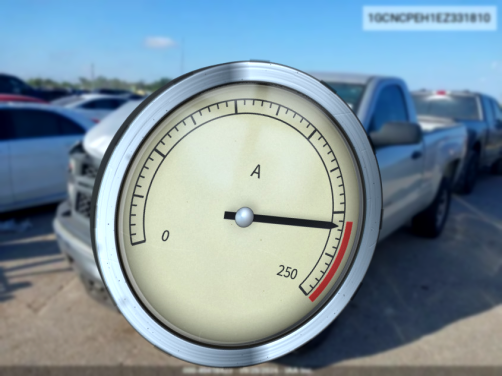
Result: 207.5 A
